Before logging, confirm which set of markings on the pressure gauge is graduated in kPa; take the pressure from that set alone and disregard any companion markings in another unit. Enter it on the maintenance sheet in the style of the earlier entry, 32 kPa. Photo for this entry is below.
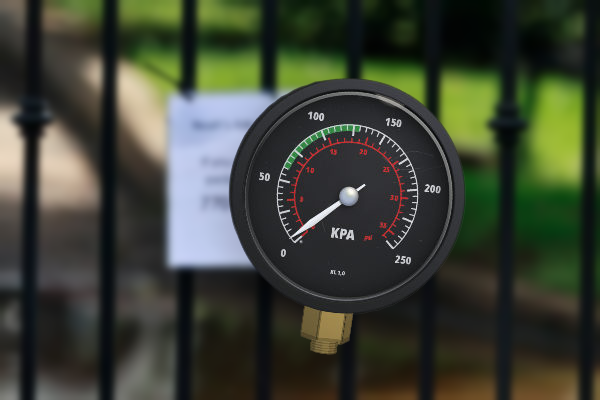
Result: 5 kPa
